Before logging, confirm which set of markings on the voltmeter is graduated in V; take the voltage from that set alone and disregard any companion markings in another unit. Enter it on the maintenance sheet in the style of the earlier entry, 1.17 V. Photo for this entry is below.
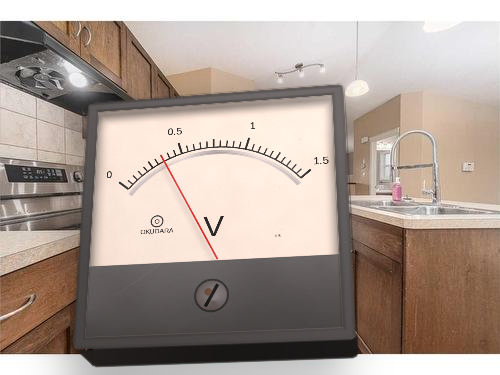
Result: 0.35 V
